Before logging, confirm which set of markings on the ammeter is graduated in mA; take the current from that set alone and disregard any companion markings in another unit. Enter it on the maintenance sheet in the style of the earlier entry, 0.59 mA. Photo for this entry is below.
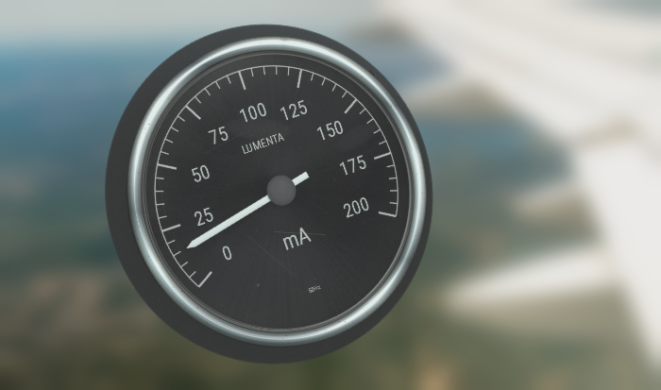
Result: 15 mA
